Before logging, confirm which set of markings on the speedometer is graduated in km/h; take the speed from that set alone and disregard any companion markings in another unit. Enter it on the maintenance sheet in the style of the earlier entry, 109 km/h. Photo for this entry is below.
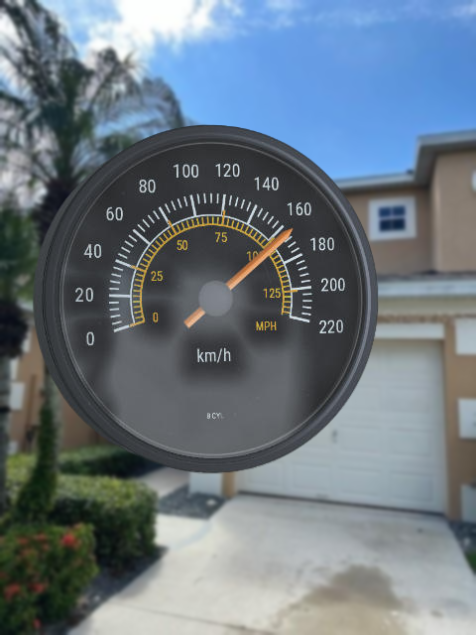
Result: 164 km/h
